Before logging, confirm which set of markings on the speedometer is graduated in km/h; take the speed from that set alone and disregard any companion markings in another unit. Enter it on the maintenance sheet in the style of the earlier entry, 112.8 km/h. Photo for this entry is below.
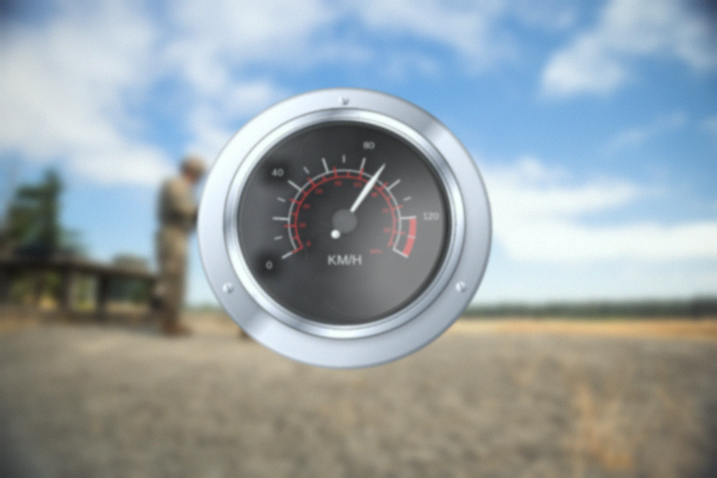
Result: 90 km/h
